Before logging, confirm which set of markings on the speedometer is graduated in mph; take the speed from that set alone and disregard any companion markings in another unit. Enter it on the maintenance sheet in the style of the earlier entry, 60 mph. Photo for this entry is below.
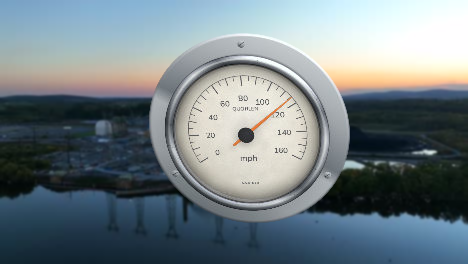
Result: 115 mph
